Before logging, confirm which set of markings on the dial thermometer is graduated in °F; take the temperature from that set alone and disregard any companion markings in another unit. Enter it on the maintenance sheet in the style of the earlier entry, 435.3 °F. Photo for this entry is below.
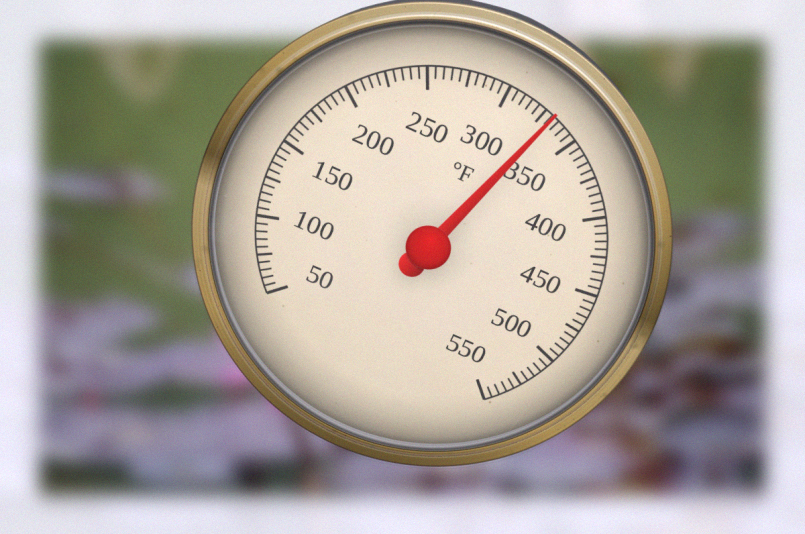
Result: 330 °F
